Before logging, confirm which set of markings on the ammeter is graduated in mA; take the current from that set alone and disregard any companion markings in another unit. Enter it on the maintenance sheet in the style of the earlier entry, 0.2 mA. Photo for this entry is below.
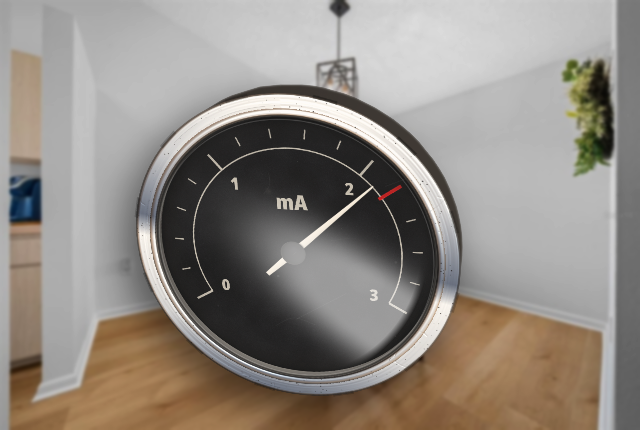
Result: 2.1 mA
